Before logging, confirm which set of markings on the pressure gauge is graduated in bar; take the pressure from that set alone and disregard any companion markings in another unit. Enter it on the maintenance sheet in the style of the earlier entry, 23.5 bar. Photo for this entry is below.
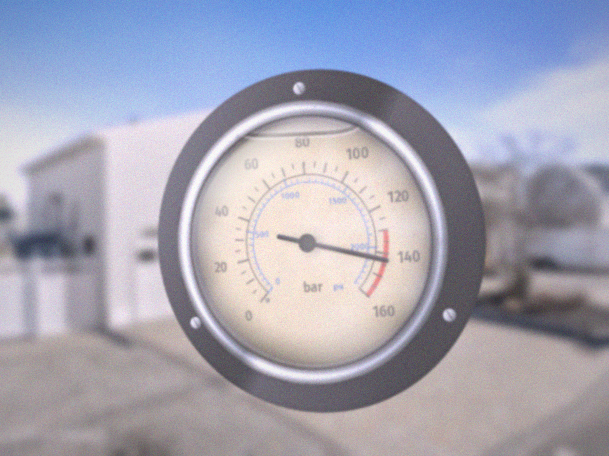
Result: 142.5 bar
